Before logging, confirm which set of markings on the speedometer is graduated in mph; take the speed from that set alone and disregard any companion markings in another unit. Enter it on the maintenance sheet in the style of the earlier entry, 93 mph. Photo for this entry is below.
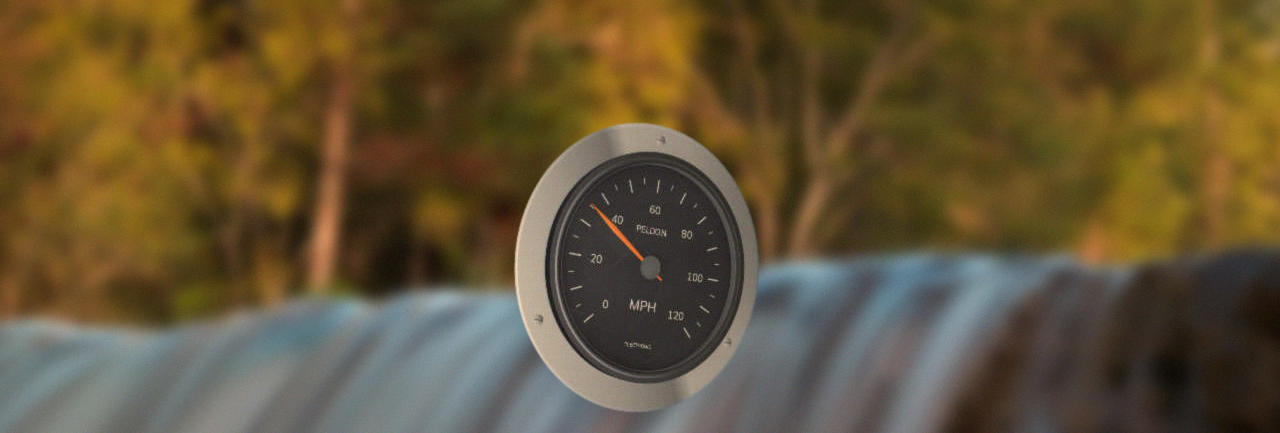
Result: 35 mph
